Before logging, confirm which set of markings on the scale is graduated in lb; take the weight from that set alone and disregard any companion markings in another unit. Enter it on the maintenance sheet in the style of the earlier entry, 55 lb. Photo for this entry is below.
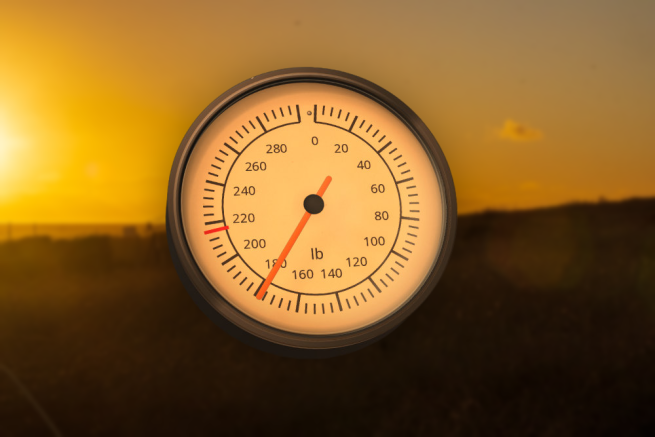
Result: 178 lb
